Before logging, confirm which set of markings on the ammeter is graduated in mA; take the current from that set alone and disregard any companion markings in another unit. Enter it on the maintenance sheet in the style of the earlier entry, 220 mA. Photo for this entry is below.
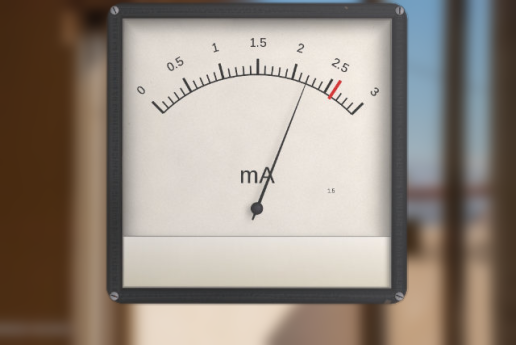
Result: 2.2 mA
